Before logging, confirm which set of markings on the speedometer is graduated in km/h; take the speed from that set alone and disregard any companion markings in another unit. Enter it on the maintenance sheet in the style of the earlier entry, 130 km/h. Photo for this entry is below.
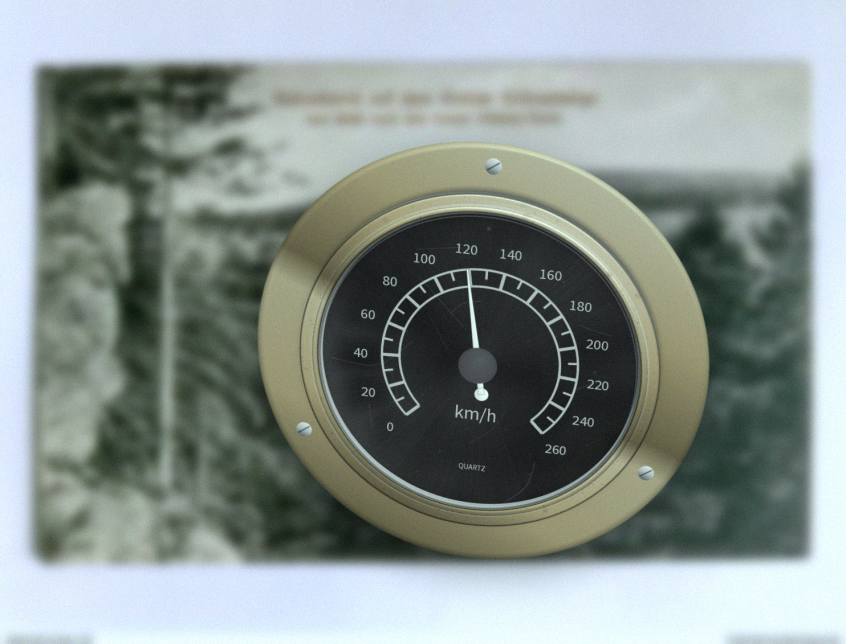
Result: 120 km/h
